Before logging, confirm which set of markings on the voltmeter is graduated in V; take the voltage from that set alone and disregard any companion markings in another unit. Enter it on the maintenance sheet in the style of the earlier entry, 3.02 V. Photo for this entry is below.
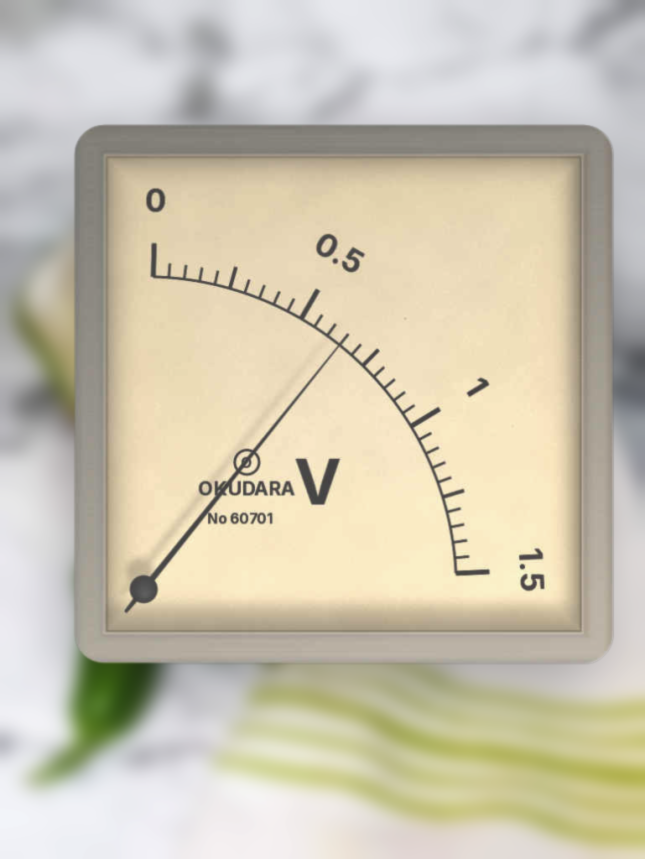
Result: 0.65 V
